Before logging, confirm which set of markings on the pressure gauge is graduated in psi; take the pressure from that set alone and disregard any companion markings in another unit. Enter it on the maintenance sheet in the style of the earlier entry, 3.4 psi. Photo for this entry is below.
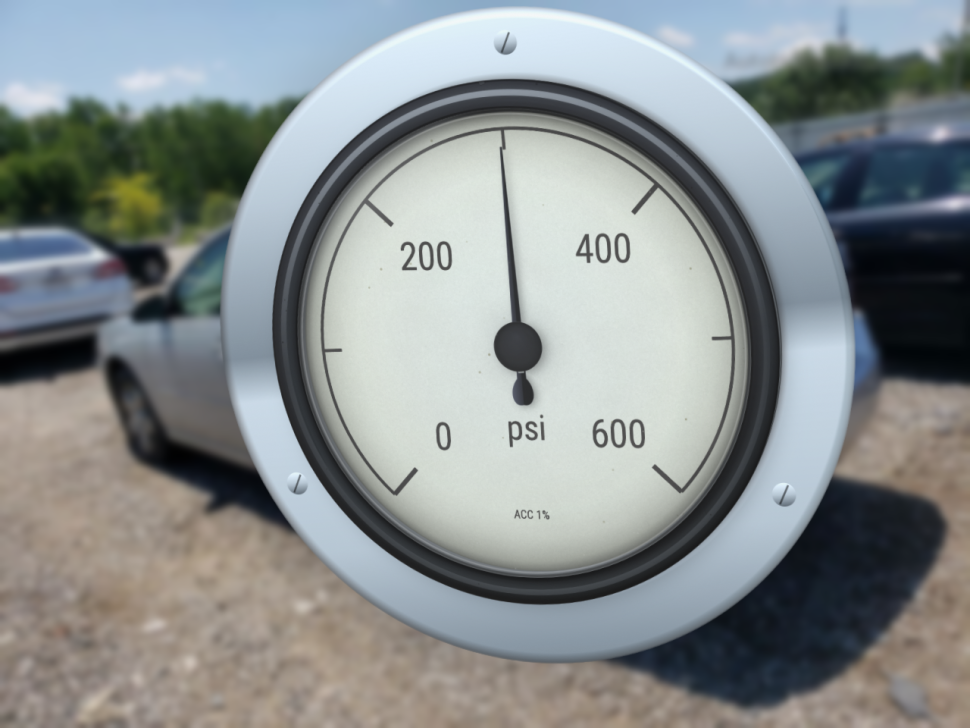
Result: 300 psi
